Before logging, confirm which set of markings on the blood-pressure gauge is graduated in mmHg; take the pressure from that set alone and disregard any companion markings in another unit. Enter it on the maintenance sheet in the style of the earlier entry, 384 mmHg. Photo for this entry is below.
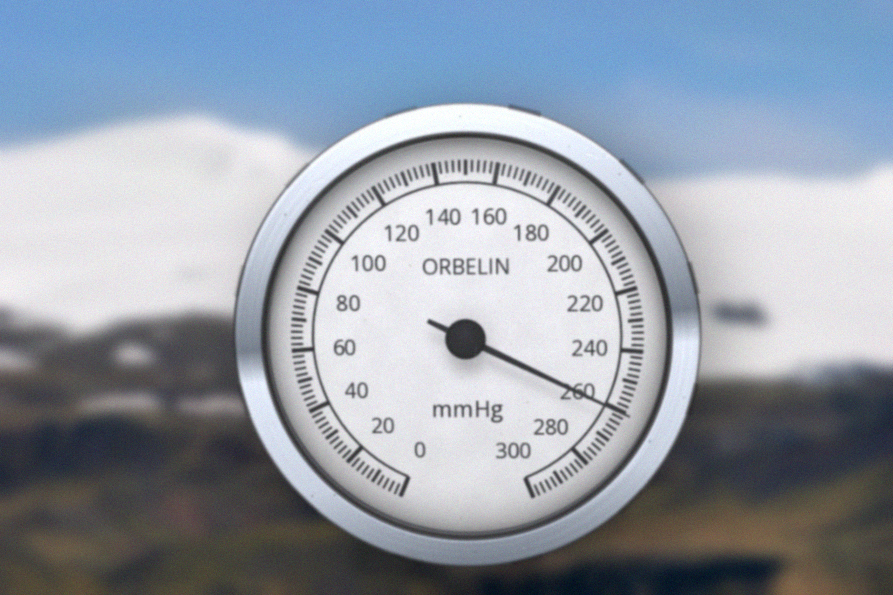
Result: 260 mmHg
